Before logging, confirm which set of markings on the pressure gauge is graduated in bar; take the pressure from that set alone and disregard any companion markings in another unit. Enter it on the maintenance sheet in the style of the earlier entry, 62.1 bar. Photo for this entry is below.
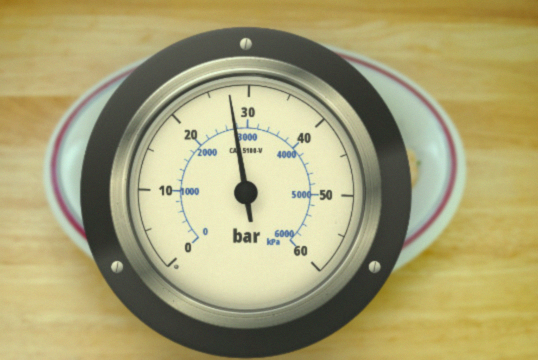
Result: 27.5 bar
